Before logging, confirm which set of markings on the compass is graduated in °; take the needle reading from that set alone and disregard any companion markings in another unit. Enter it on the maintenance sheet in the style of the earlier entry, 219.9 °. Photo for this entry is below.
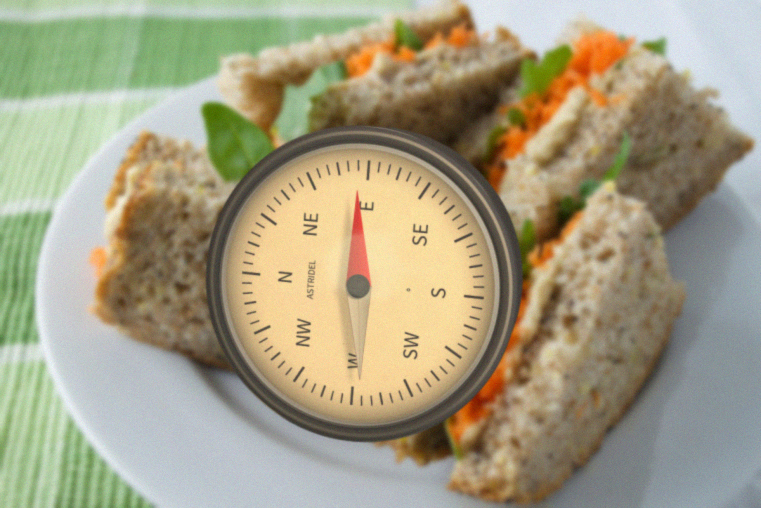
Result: 85 °
